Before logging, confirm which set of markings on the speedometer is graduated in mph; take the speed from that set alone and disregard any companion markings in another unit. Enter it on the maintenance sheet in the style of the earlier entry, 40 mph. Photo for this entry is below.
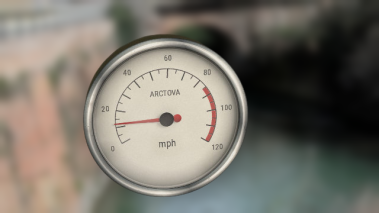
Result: 12.5 mph
